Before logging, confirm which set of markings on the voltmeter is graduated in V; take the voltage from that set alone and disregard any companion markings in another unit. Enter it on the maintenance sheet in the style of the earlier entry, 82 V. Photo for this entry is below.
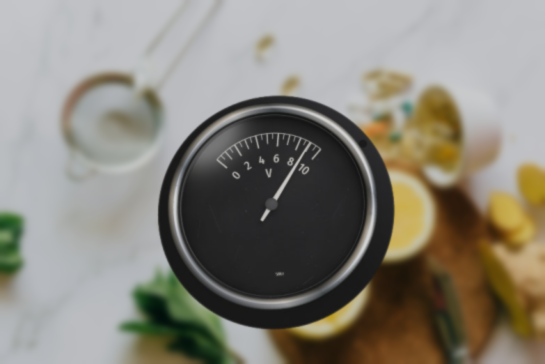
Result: 9 V
